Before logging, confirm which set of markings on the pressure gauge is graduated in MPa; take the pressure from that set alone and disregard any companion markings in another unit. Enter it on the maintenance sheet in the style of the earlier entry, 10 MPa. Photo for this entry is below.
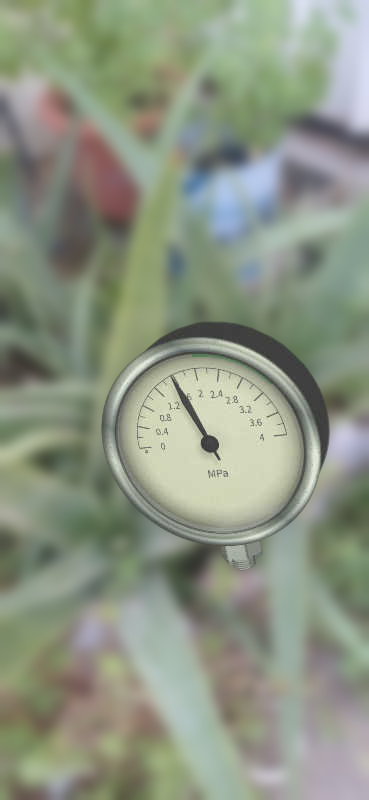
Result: 1.6 MPa
